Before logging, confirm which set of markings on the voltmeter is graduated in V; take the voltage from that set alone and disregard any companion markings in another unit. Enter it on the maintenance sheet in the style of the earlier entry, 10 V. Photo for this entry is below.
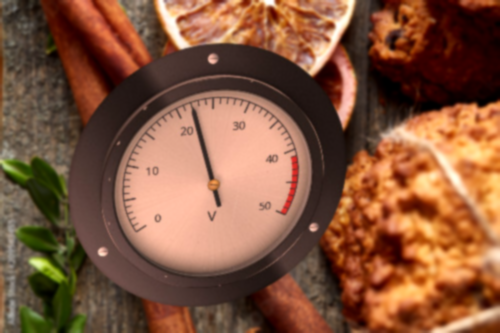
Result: 22 V
